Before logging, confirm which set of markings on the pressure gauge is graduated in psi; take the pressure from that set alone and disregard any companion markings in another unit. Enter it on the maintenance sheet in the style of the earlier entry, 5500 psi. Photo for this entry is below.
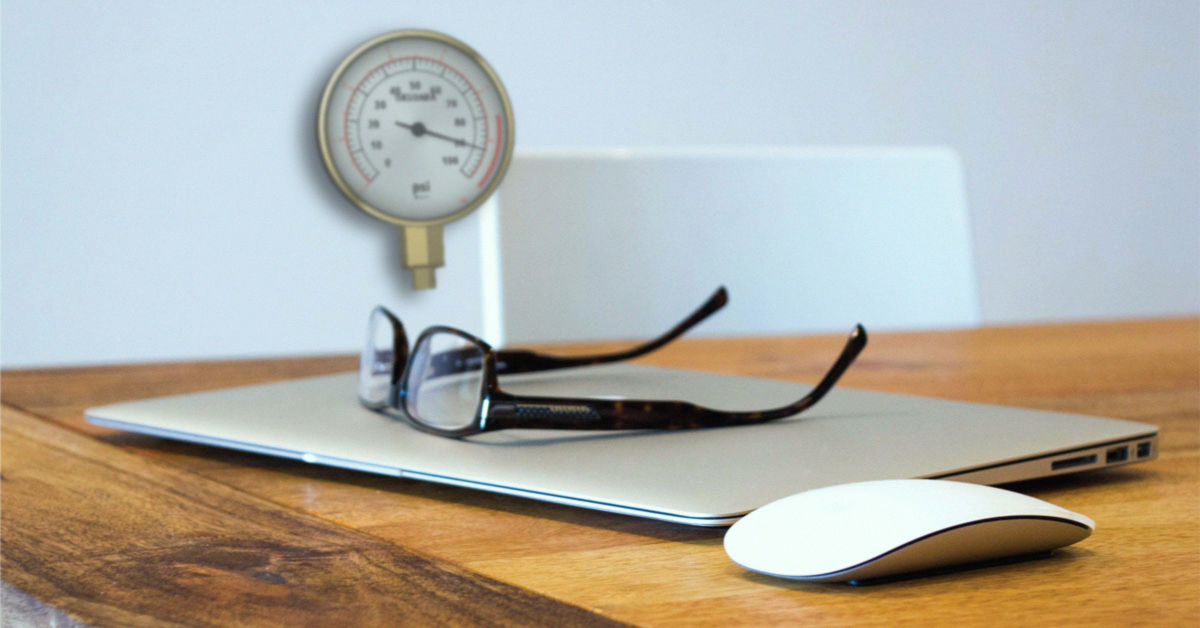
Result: 90 psi
